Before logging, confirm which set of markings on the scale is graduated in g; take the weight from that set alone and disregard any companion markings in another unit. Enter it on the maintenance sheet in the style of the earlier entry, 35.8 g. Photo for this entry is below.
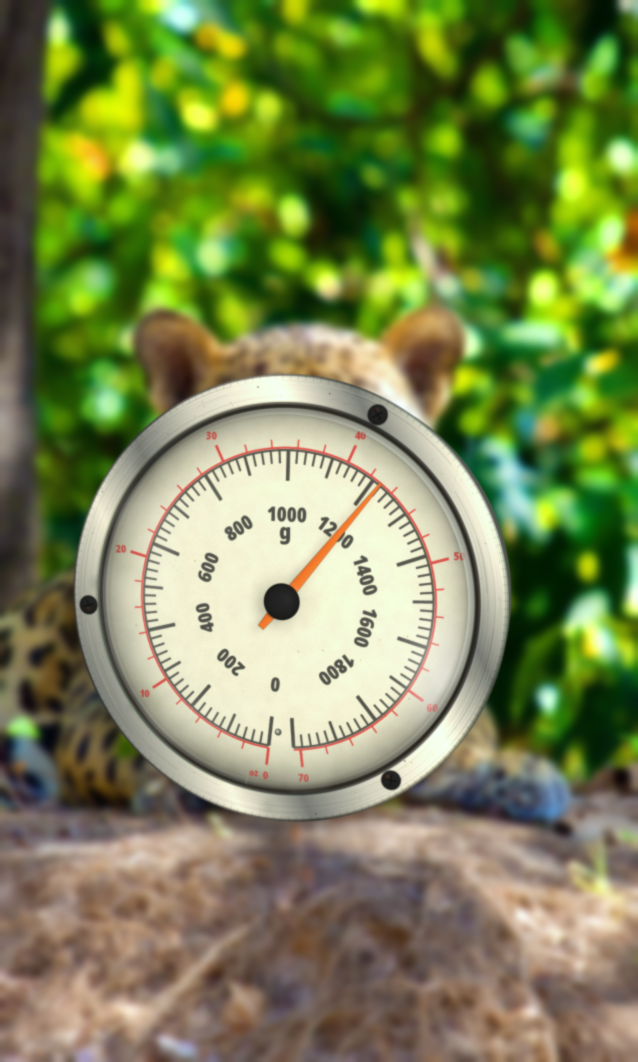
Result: 1220 g
